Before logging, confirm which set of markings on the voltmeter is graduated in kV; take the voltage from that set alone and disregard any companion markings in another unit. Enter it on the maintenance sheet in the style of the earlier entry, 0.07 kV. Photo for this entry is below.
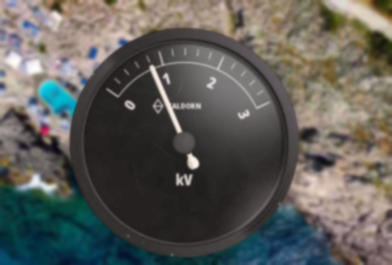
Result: 0.8 kV
